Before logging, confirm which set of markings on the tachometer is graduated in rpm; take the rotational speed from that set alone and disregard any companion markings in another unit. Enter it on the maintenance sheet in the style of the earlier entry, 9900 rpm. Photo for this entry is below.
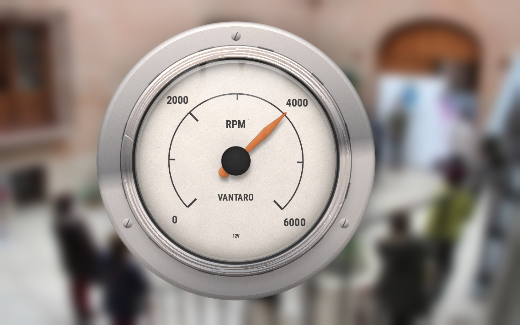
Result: 4000 rpm
